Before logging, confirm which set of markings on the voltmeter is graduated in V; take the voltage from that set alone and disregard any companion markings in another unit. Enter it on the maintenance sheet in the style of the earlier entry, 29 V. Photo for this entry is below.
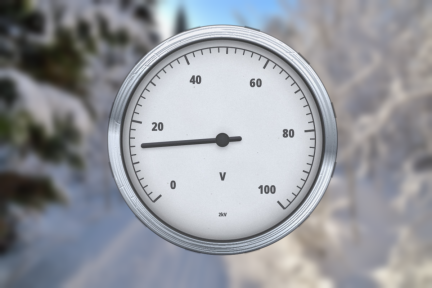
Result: 14 V
